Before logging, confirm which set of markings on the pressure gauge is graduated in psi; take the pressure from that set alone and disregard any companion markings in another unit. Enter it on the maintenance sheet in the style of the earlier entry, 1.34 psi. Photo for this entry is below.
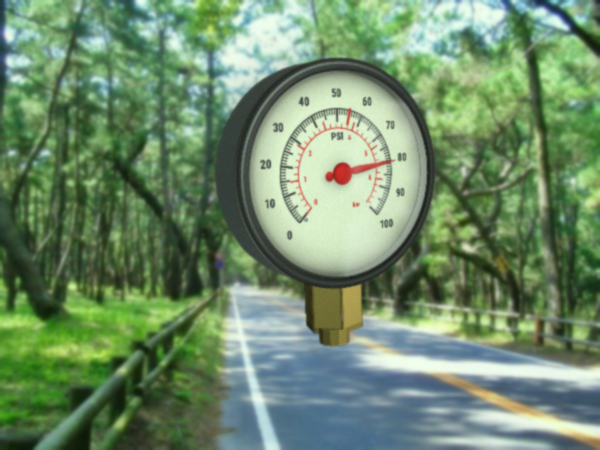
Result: 80 psi
